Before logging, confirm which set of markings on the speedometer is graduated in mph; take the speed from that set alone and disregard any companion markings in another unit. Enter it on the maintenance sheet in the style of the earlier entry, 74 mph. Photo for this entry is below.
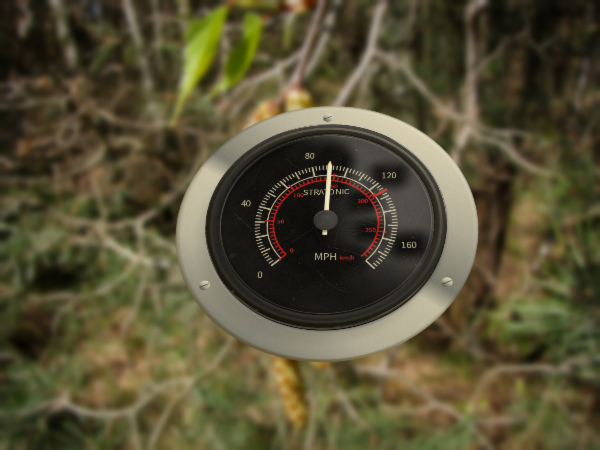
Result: 90 mph
